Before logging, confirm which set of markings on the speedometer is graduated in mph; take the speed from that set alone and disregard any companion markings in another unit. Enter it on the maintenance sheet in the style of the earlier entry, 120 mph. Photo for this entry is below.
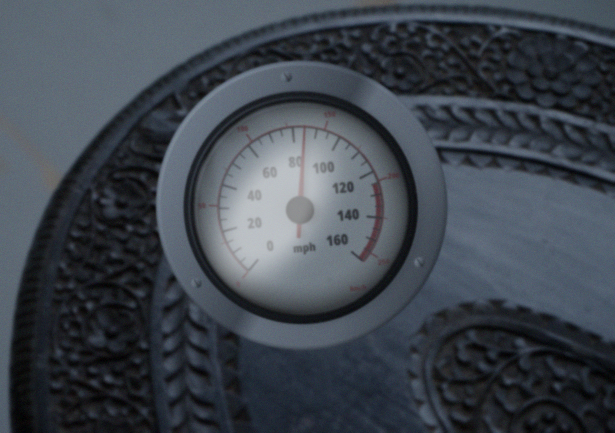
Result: 85 mph
